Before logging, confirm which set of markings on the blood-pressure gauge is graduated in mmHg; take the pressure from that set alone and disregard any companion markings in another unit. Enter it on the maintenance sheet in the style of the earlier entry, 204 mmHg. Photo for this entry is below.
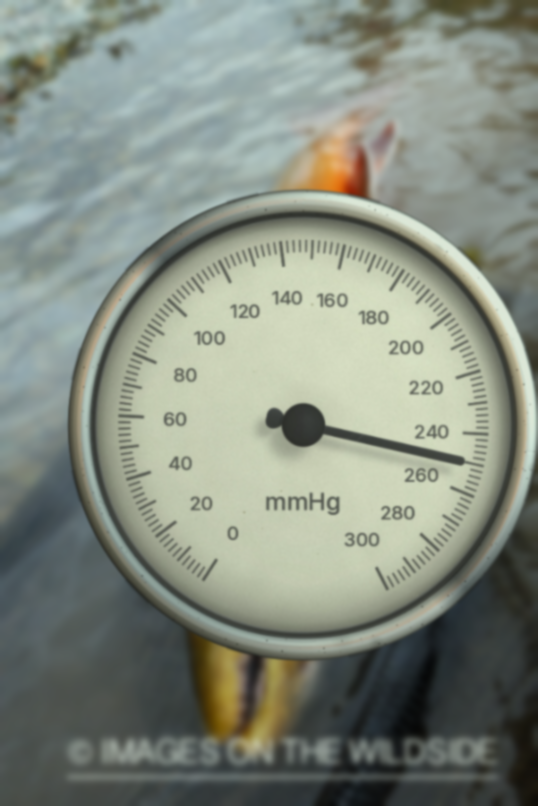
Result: 250 mmHg
